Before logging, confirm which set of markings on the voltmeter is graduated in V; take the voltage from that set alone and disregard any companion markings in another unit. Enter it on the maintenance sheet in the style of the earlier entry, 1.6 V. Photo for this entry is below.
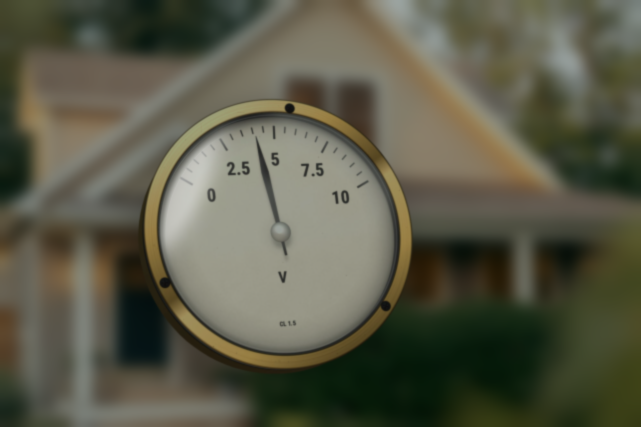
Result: 4 V
